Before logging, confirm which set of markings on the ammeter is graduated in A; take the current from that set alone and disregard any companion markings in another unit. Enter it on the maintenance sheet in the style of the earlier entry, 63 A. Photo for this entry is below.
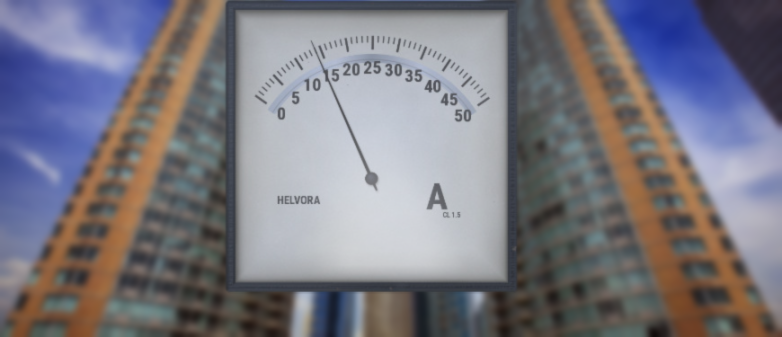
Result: 14 A
